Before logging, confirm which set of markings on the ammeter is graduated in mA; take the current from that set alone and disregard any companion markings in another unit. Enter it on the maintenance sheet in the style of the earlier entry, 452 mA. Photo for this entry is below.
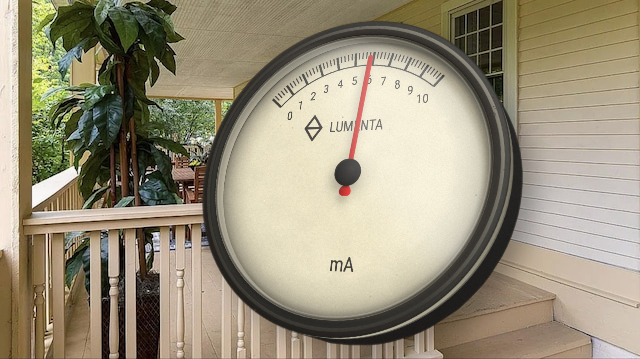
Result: 6 mA
